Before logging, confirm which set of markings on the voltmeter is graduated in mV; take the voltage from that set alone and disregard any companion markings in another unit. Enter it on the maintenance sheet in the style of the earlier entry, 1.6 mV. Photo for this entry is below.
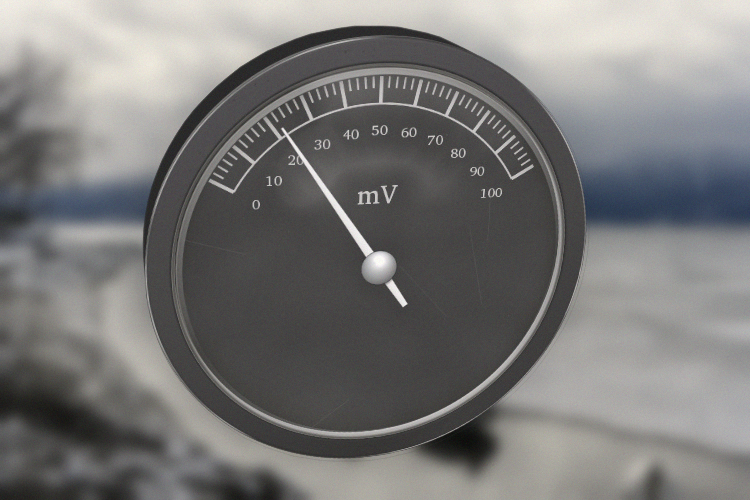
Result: 22 mV
